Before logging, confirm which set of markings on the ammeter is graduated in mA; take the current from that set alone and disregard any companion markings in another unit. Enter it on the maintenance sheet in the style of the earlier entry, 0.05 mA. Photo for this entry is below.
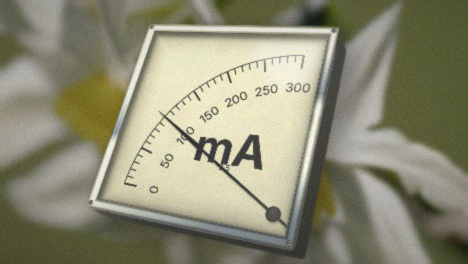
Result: 100 mA
